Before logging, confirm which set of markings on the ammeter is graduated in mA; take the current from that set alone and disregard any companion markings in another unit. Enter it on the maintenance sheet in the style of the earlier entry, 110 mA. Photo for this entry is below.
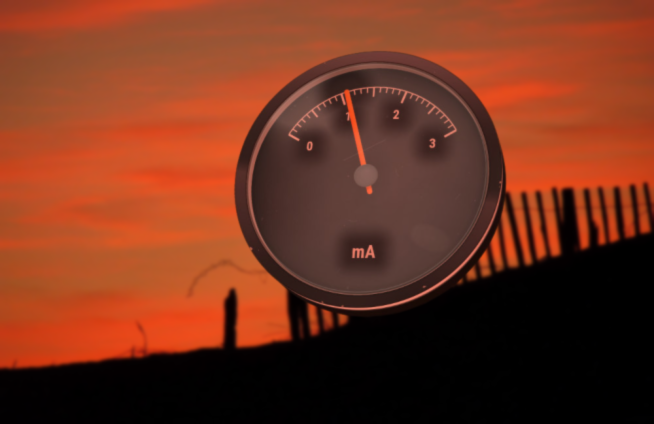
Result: 1.1 mA
